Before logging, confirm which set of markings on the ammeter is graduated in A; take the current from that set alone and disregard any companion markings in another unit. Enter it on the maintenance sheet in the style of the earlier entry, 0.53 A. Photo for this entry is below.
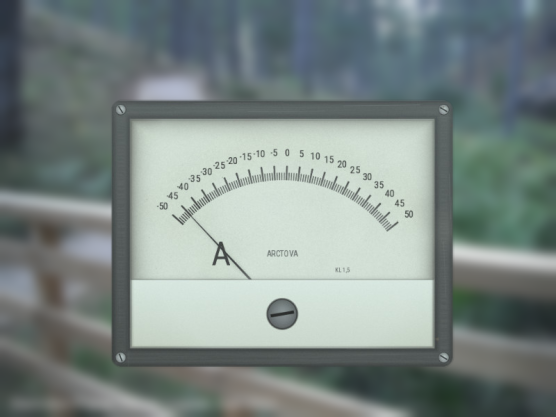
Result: -45 A
